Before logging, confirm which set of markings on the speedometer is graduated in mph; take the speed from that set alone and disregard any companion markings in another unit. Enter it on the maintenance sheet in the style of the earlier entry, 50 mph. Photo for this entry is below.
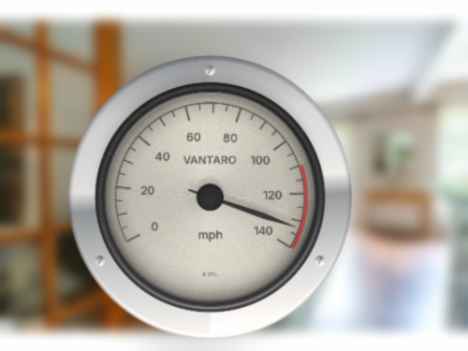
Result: 132.5 mph
